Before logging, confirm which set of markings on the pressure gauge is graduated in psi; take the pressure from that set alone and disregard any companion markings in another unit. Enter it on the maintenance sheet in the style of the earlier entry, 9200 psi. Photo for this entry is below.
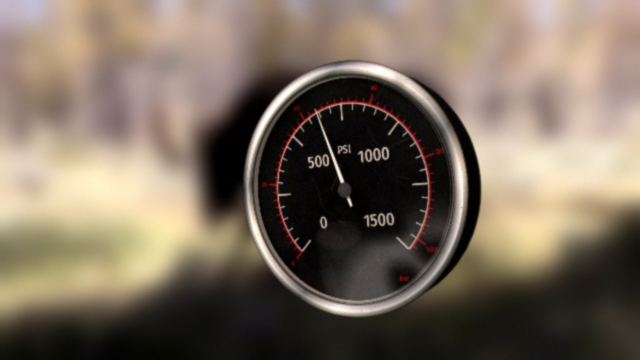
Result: 650 psi
